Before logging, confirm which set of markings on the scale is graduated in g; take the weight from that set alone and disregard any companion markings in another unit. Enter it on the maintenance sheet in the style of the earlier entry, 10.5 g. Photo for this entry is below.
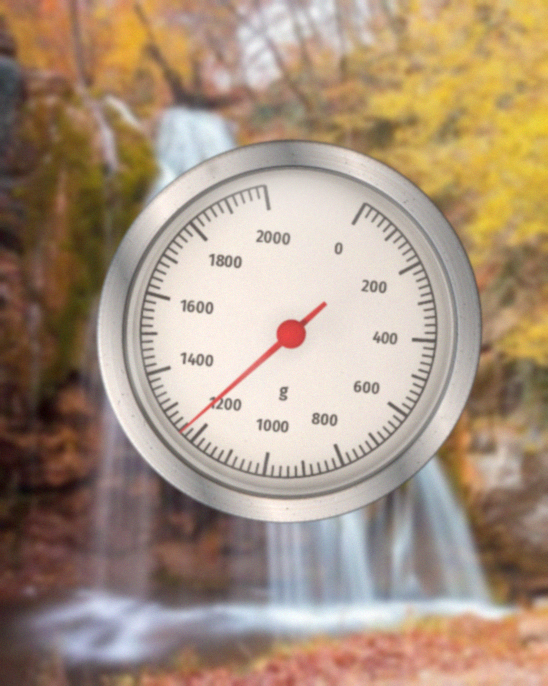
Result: 1240 g
